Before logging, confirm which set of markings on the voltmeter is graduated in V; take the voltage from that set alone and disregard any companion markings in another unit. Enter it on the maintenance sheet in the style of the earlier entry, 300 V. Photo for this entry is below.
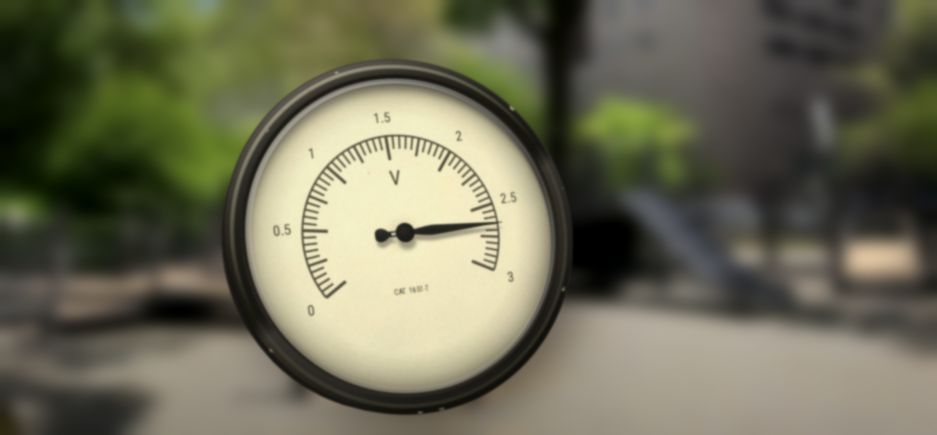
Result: 2.65 V
